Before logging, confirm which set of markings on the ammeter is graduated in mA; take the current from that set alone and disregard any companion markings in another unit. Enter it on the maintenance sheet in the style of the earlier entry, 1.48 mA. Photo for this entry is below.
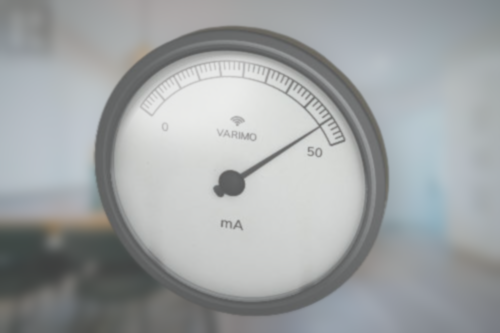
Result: 45 mA
